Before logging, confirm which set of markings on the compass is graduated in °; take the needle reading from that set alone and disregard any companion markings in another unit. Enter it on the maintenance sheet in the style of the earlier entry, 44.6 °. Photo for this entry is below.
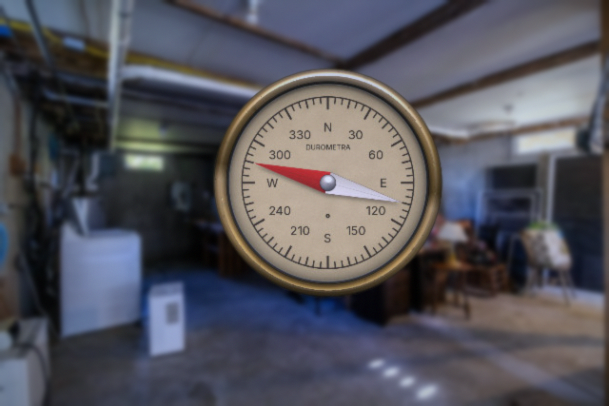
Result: 285 °
